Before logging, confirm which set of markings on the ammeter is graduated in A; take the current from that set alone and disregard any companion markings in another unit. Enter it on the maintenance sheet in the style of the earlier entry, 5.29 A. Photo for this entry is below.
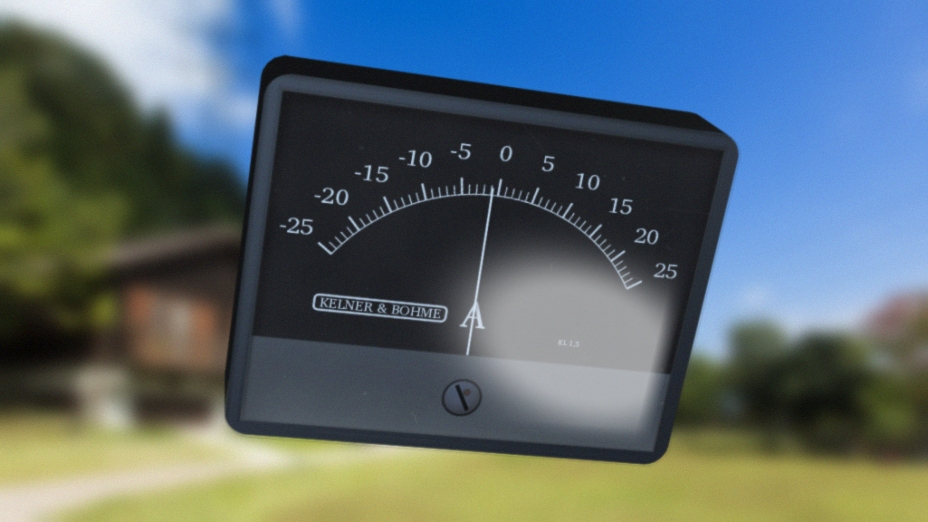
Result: -1 A
